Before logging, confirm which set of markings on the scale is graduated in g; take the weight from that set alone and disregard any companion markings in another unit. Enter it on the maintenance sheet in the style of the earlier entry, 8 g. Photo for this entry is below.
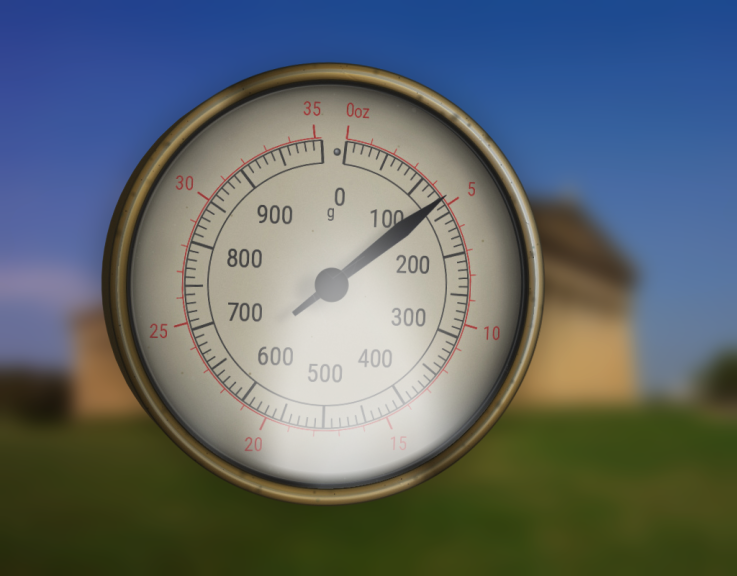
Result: 130 g
